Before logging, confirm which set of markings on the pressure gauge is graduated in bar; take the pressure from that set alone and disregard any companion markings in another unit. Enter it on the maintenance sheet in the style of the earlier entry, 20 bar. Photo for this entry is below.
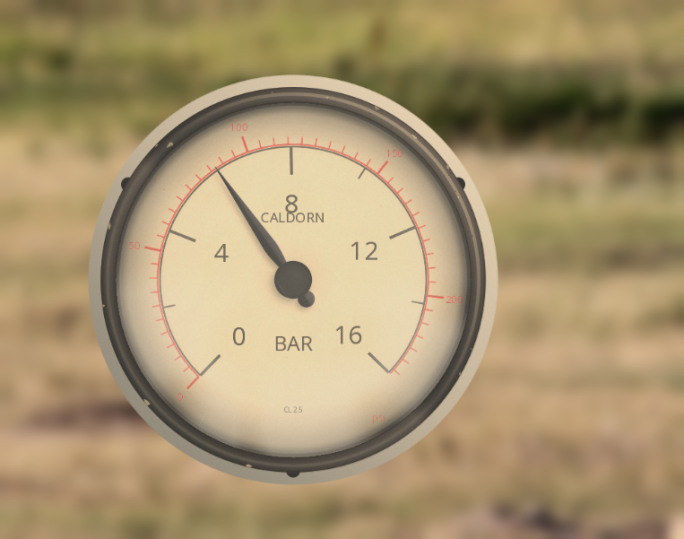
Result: 6 bar
